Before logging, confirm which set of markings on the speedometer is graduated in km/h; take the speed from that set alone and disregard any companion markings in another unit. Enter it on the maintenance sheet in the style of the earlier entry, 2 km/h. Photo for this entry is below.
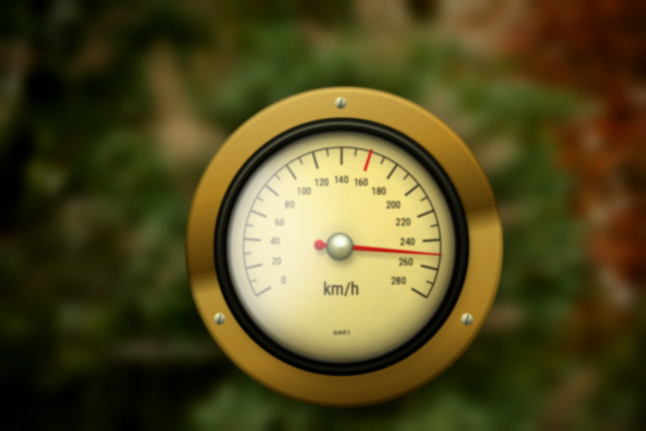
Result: 250 km/h
